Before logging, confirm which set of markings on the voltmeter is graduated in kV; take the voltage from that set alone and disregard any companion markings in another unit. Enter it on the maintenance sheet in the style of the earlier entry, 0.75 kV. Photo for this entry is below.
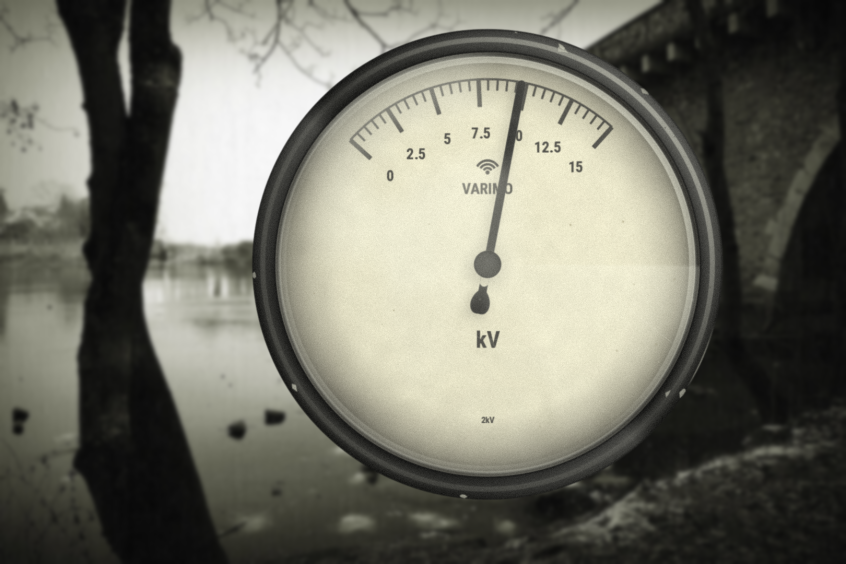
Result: 9.75 kV
